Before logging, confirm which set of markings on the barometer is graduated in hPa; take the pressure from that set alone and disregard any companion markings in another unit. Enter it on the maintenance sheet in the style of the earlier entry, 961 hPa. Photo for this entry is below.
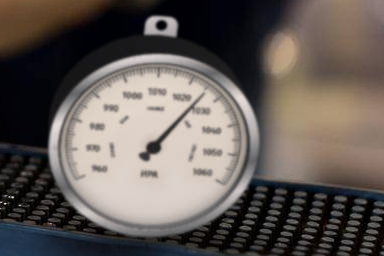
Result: 1025 hPa
